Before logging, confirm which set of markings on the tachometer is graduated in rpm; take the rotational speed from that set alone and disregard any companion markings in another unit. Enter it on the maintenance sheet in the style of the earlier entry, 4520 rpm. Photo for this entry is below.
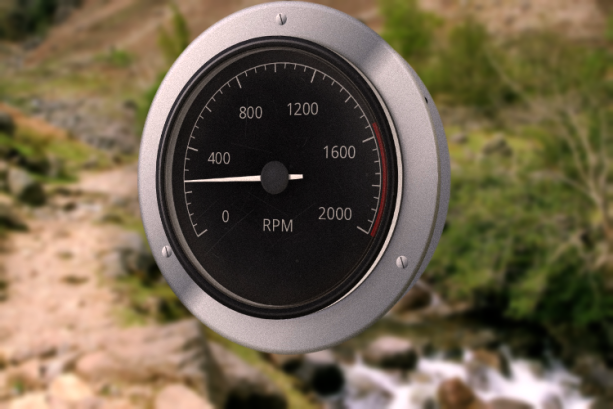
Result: 250 rpm
